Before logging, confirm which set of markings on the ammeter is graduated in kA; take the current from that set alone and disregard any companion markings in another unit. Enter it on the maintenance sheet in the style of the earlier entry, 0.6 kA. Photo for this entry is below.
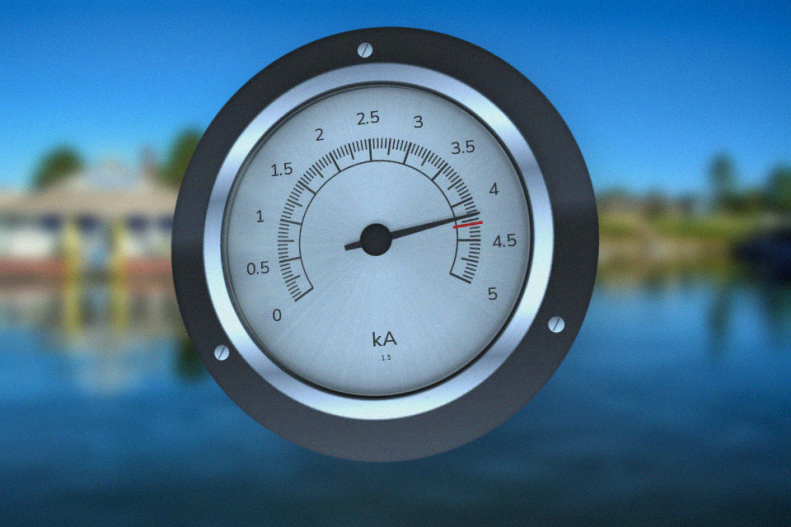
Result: 4.2 kA
